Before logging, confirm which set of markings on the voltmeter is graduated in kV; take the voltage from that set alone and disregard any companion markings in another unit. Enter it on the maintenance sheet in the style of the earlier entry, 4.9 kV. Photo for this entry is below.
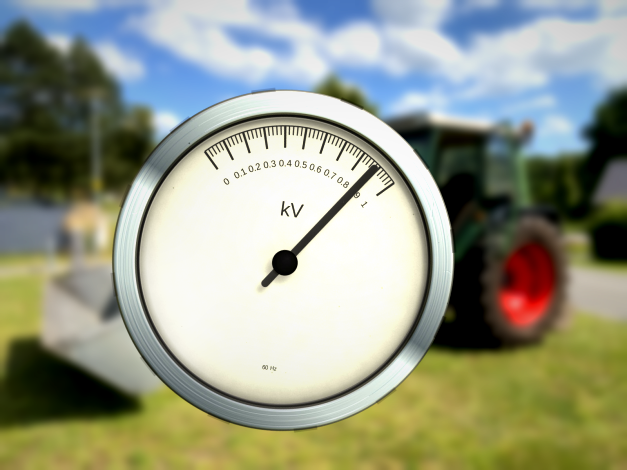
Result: 0.88 kV
